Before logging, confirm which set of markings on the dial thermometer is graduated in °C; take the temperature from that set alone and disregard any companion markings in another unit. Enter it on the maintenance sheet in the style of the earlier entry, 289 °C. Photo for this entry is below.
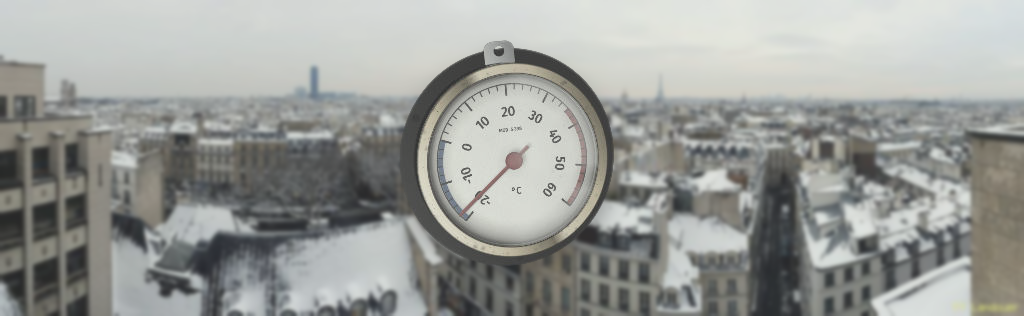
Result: -18 °C
